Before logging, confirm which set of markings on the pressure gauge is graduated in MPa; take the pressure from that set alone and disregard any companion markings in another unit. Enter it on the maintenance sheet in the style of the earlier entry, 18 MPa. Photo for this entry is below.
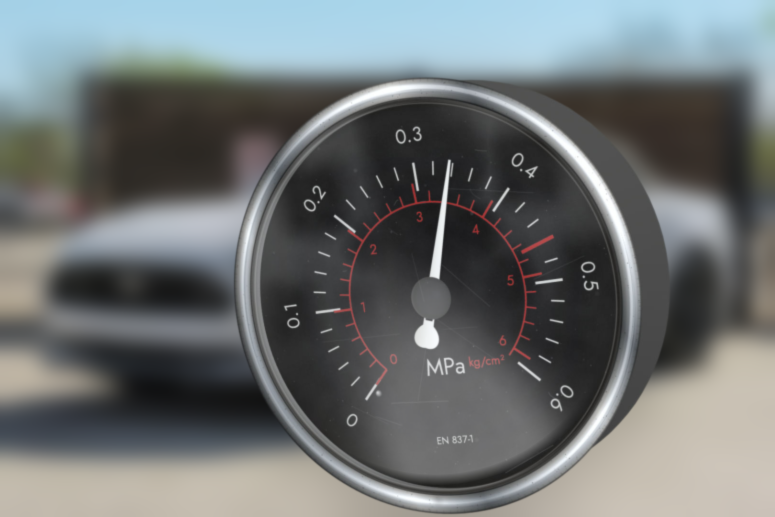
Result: 0.34 MPa
